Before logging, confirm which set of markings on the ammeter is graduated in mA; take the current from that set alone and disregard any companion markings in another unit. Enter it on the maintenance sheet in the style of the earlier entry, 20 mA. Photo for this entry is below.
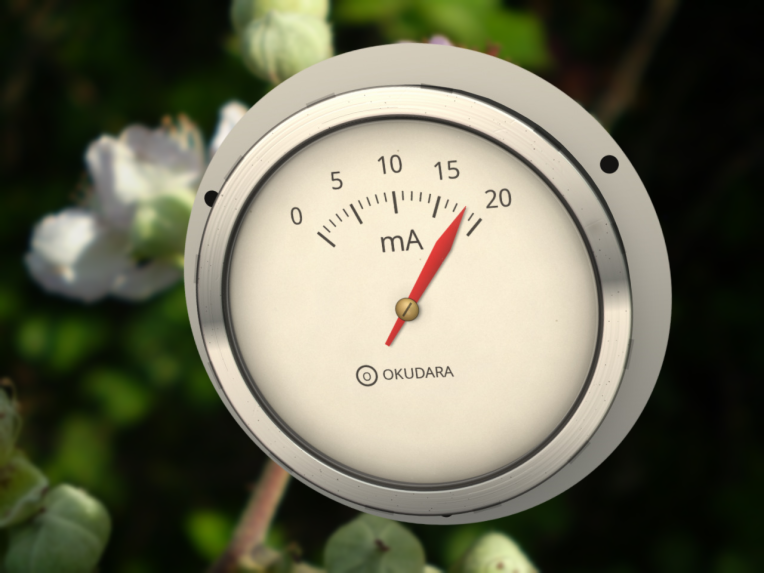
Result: 18 mA
